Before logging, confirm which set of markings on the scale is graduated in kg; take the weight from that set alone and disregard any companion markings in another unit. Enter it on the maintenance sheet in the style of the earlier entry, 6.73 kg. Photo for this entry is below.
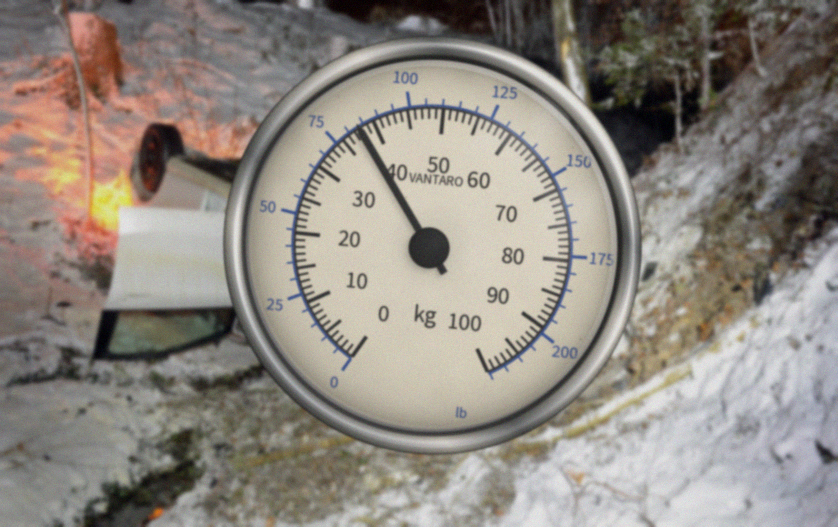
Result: 38 kg
